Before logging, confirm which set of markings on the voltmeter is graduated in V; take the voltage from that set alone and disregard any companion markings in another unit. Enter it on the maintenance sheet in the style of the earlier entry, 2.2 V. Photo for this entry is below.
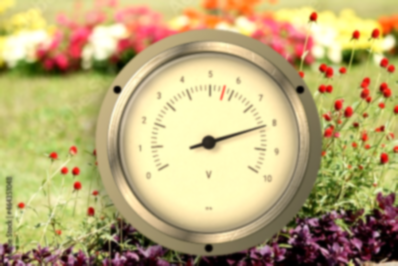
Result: 8 V
